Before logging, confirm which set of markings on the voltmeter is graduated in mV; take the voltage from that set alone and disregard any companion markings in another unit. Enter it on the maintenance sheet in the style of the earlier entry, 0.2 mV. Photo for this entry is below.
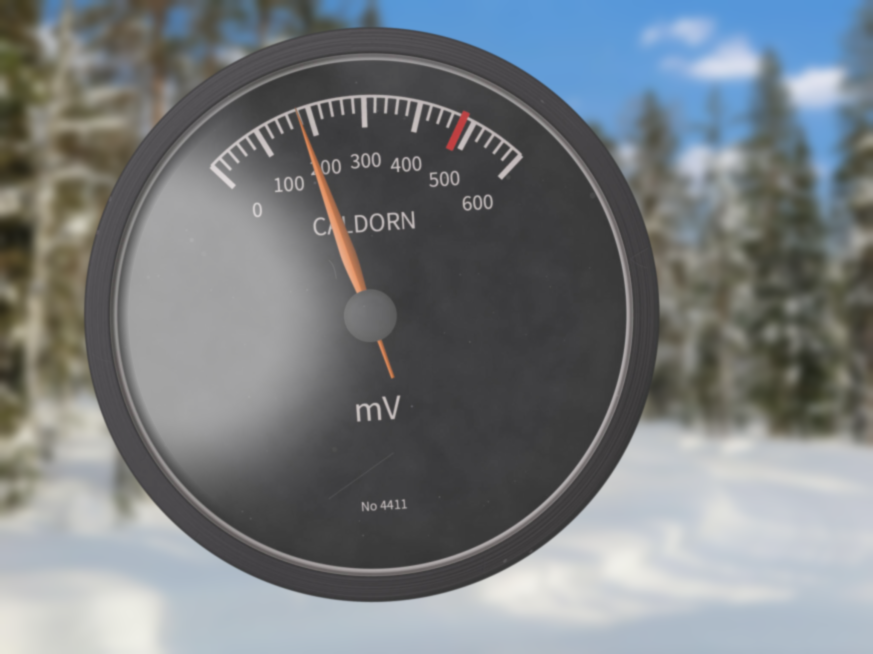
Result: 180 mV
